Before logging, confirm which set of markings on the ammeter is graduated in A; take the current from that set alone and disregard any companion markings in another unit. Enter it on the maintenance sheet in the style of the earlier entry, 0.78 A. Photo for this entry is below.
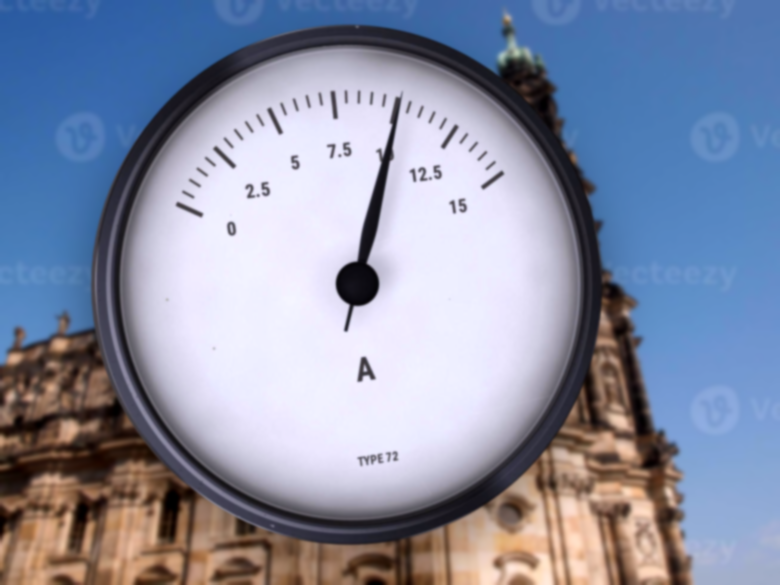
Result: 10 A
